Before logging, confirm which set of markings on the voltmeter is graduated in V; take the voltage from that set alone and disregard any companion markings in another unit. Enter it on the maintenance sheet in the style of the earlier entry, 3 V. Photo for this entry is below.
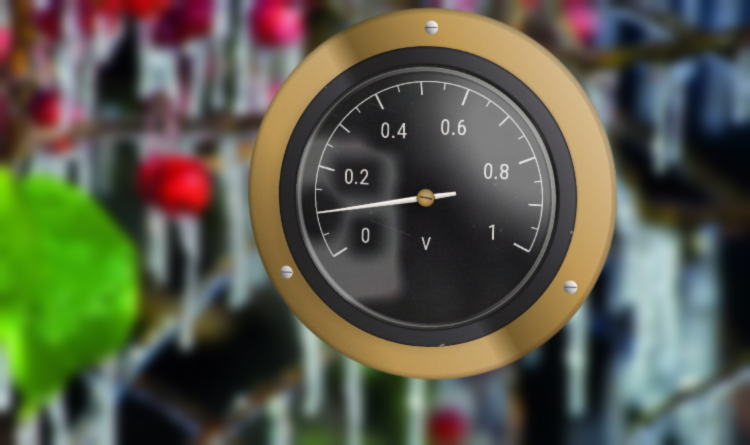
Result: 0.1 V
